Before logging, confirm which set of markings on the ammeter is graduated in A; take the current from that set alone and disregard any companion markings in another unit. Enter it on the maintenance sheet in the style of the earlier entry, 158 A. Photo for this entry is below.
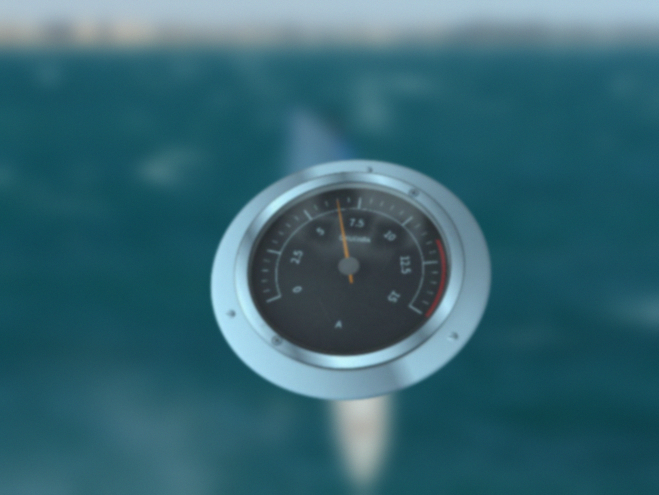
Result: 6.5 A
